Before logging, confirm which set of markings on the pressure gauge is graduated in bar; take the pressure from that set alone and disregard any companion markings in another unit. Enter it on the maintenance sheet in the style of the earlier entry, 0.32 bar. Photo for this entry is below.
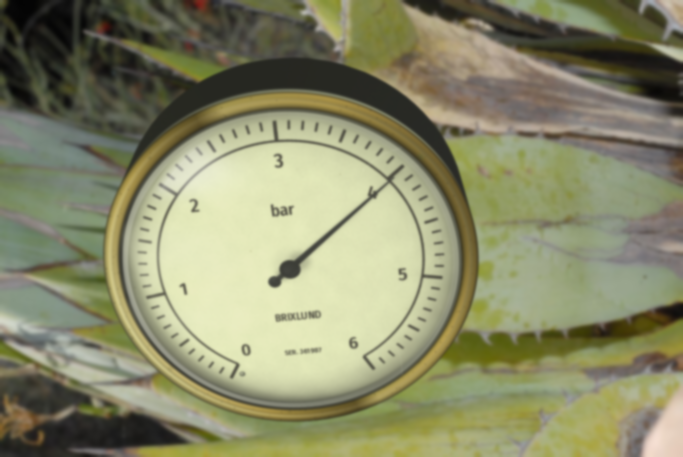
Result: 4 bar
